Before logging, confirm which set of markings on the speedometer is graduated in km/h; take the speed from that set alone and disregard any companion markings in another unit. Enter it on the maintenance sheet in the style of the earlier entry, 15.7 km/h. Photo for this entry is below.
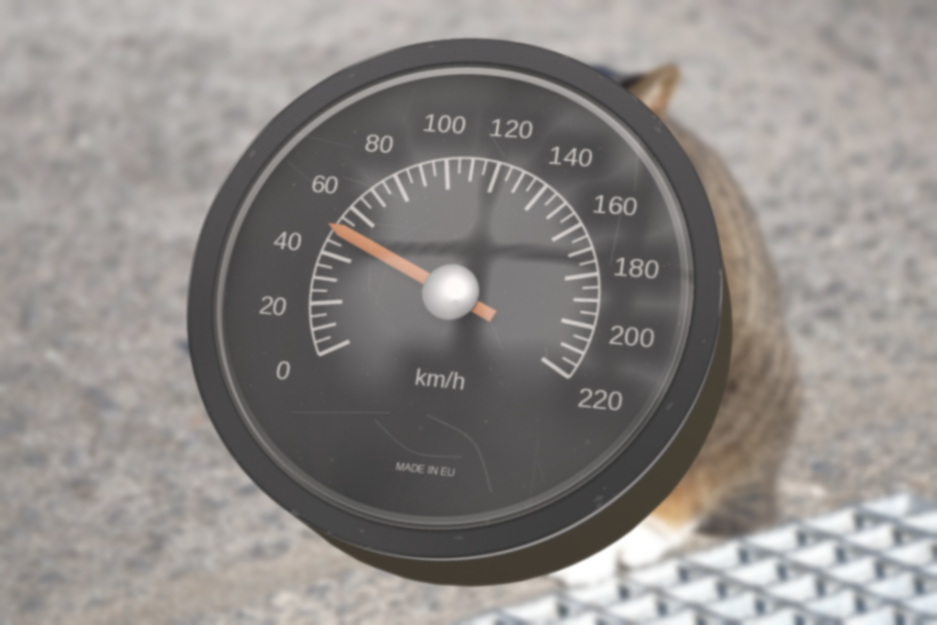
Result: 50 km/h
